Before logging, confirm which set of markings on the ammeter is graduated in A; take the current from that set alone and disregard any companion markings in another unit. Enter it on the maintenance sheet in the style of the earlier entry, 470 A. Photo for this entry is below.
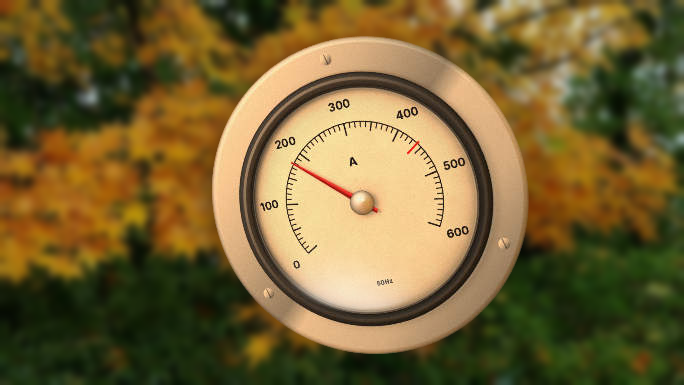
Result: 180 A
